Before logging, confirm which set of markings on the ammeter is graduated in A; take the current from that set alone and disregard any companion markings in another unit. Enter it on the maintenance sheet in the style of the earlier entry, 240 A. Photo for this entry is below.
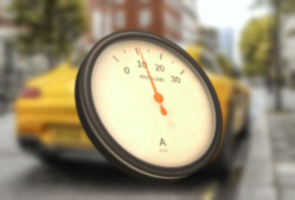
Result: 10 A
